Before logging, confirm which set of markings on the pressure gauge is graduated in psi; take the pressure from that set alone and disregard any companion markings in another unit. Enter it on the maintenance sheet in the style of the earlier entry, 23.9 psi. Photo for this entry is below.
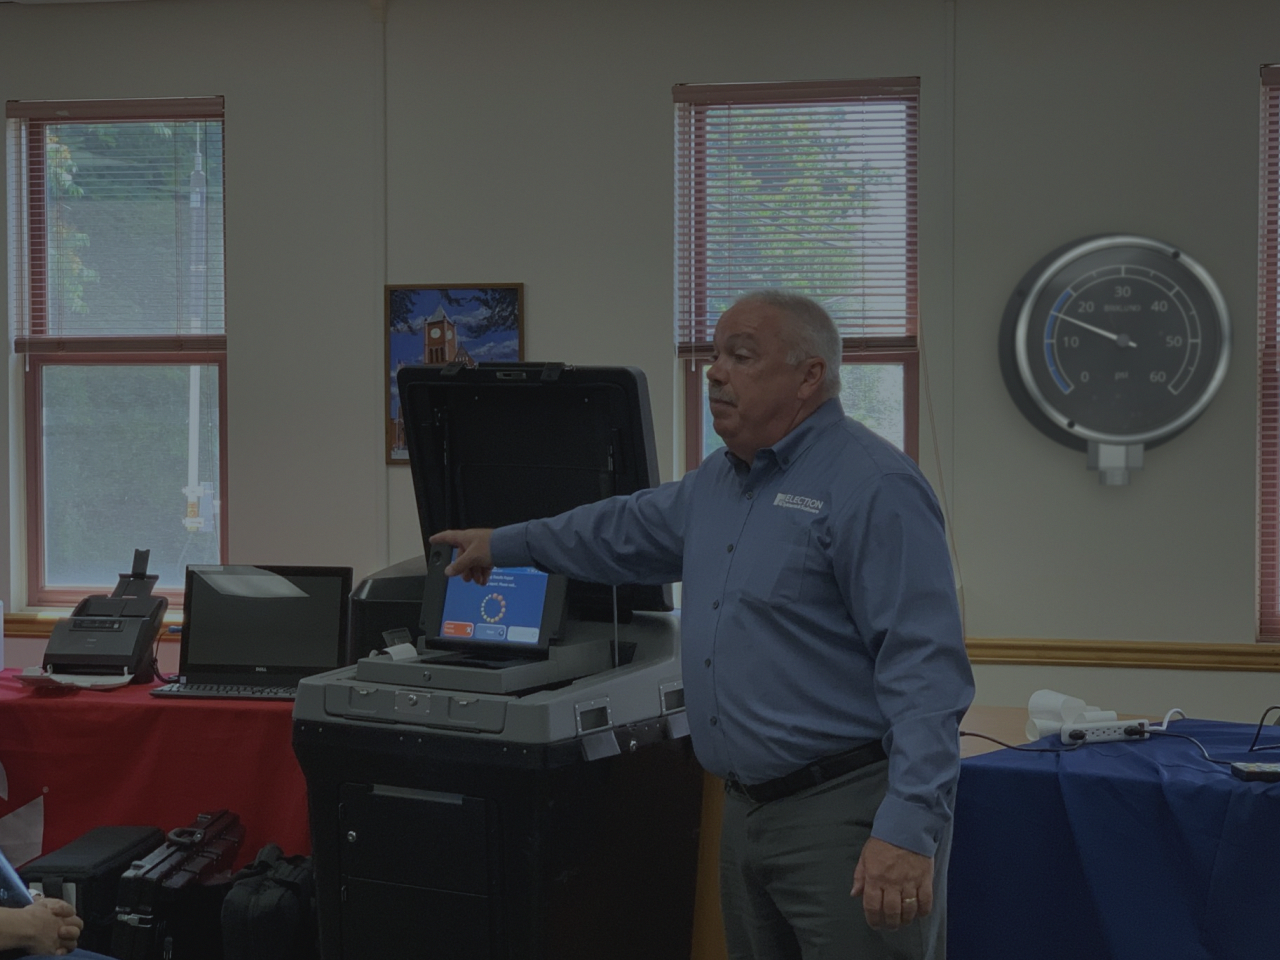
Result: 15 psi
